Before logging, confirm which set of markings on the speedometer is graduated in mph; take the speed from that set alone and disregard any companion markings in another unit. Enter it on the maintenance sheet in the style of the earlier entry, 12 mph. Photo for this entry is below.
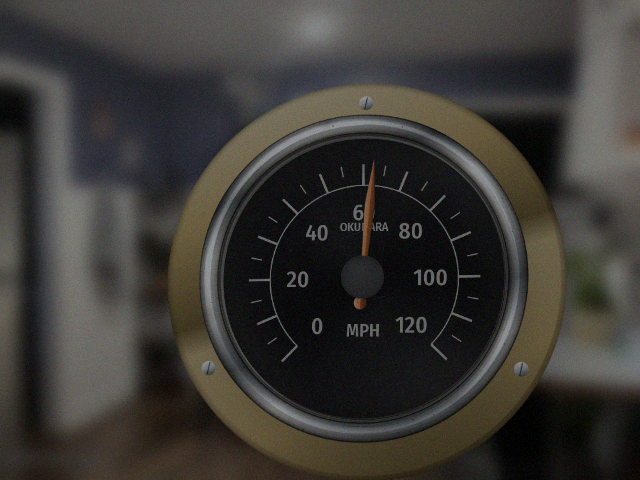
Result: 62.5 mph
